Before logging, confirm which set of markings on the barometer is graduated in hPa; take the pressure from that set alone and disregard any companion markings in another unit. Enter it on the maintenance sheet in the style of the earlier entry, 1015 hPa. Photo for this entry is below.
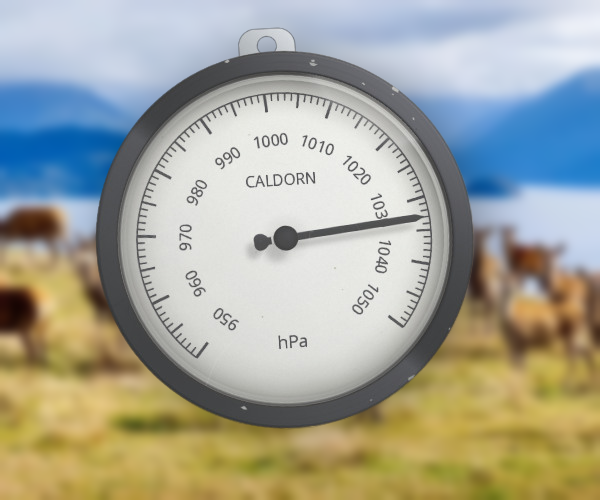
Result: 1033 hPa
